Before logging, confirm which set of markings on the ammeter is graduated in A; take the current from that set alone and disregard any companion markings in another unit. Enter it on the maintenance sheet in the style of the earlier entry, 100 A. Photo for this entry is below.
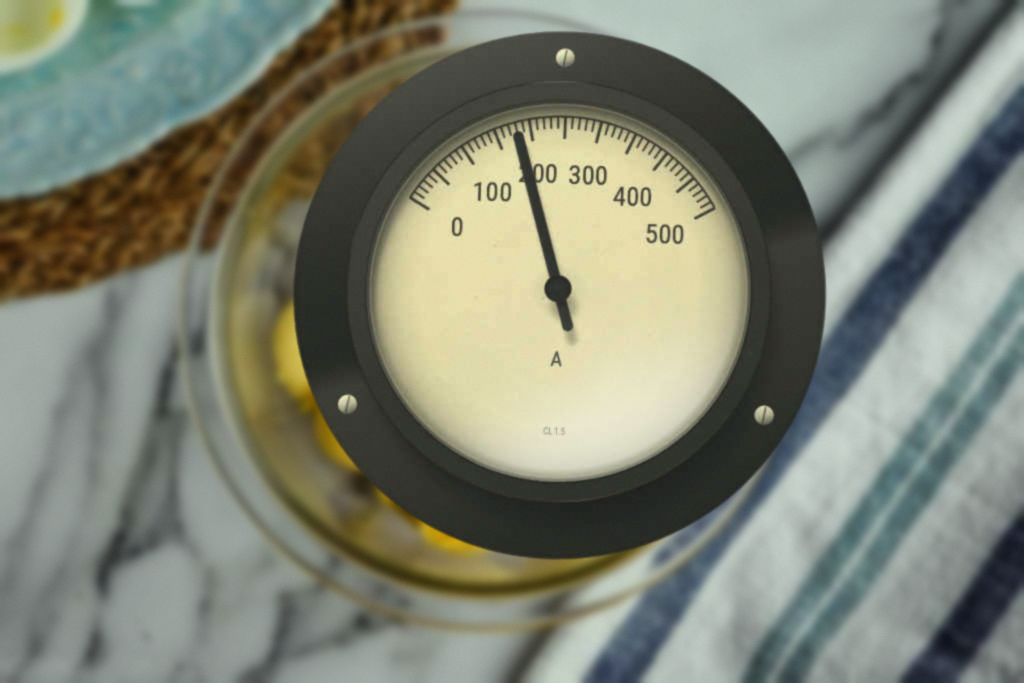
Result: 180 A
